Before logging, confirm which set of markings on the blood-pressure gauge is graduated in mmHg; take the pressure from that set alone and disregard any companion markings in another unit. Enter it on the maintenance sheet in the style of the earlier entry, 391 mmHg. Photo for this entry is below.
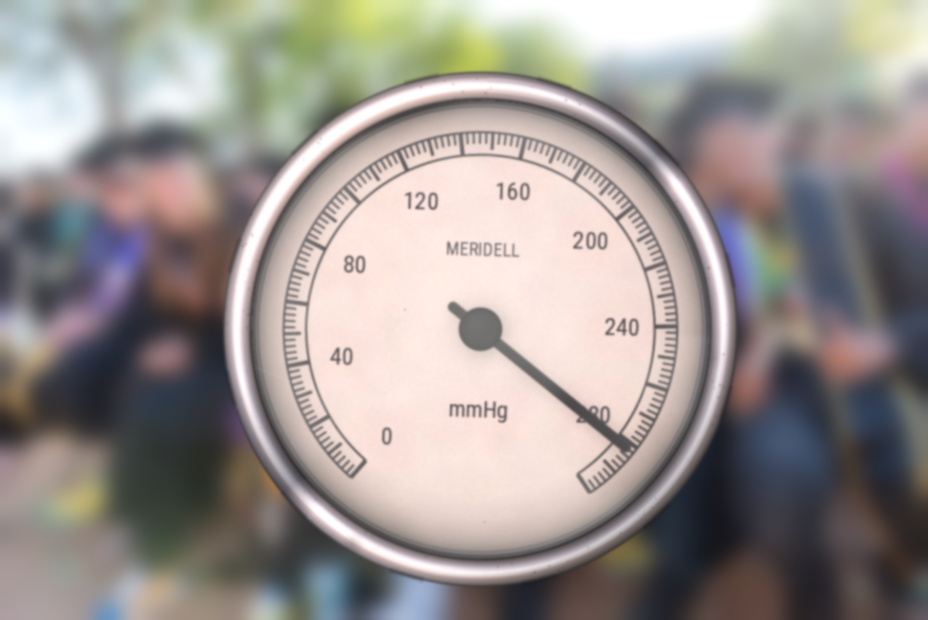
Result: 282 mmHg
